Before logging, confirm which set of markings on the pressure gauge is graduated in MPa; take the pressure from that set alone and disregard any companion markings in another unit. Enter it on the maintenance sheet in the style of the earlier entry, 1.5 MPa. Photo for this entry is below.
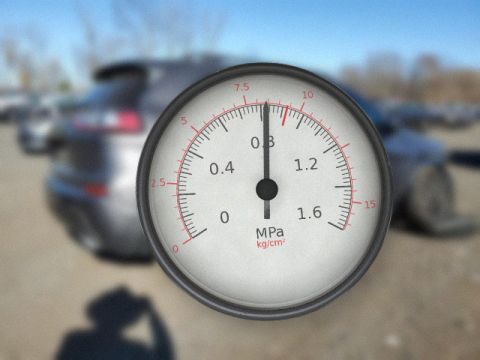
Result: 0.82 MPa
